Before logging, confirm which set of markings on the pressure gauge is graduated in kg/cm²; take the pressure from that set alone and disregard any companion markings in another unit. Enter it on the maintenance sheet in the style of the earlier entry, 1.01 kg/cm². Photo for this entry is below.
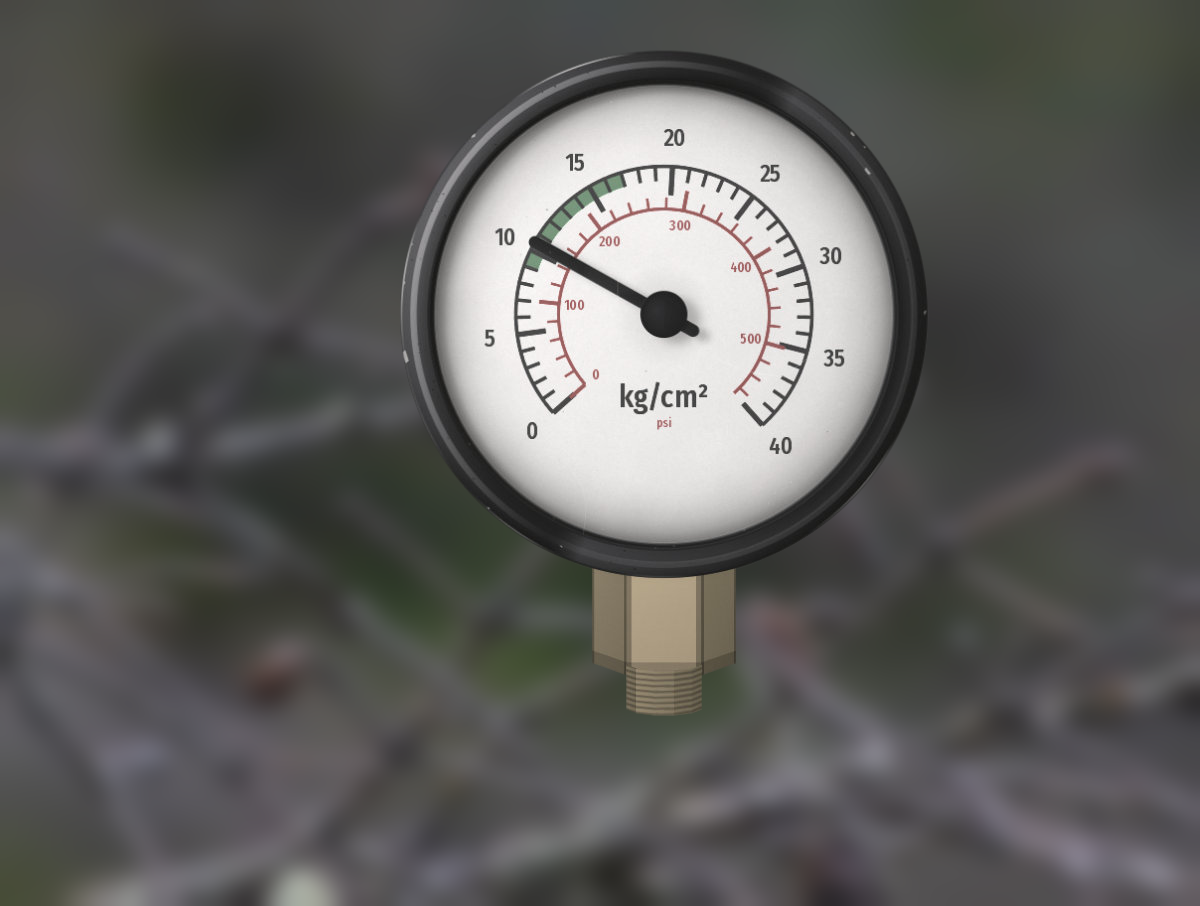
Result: 10.5 kg/cm²
